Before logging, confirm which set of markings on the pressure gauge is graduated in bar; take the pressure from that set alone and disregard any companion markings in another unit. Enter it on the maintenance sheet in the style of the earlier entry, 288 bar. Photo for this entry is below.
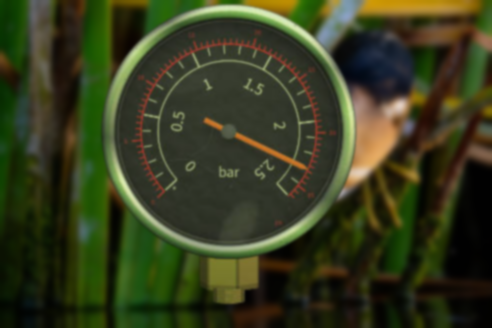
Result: 2.3 bar
